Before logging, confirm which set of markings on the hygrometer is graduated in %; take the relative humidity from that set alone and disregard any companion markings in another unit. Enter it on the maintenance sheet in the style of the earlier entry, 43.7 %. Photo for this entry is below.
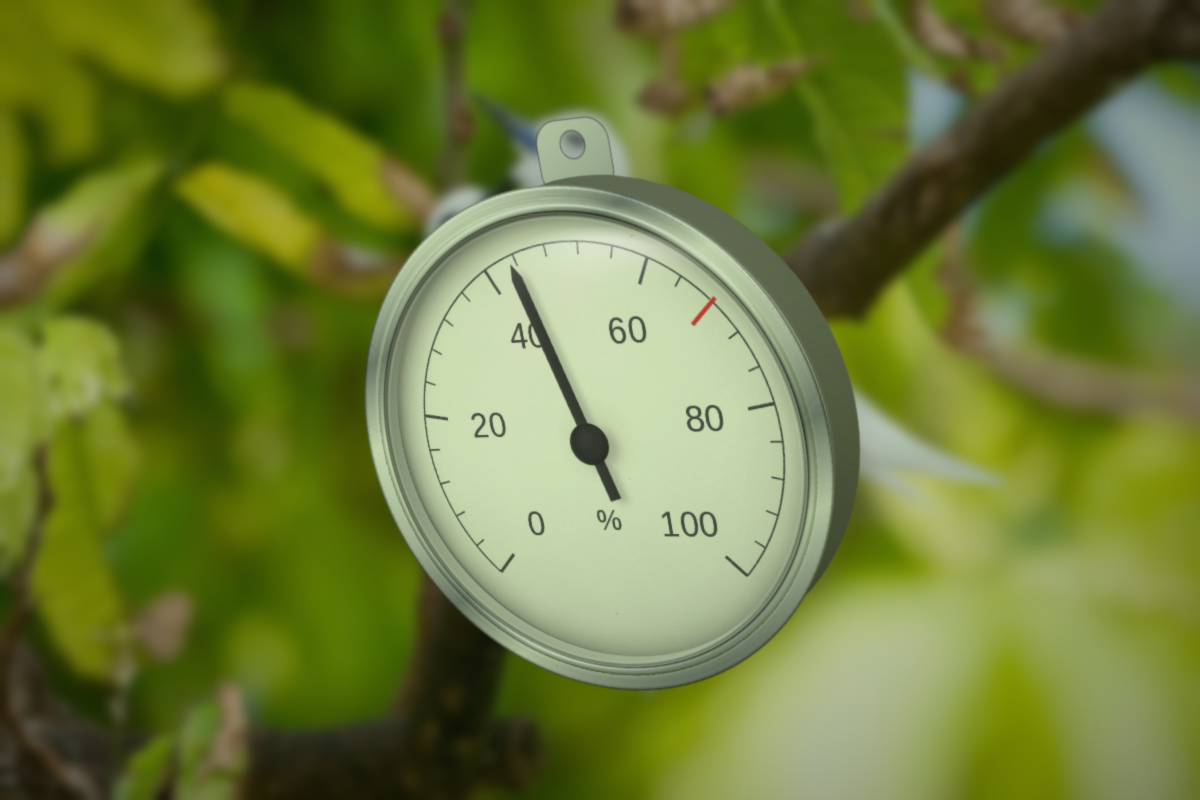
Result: 44 %
